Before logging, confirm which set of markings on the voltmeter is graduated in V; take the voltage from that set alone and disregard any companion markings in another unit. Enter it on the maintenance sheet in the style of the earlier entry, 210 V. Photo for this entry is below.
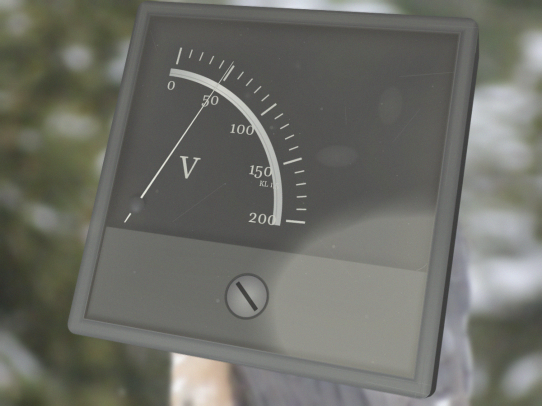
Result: 50 V
